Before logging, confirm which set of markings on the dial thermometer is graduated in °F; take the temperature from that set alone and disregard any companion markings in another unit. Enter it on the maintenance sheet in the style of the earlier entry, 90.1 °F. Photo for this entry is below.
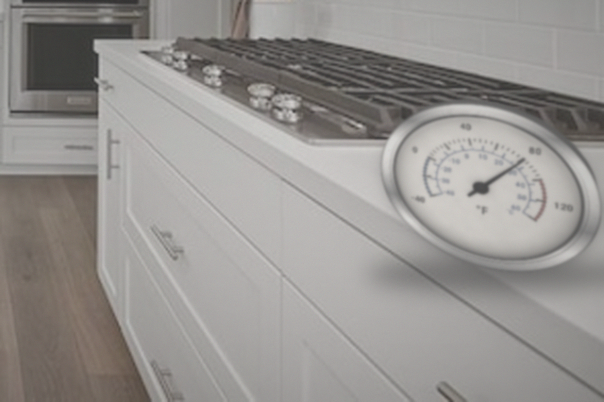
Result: 80 °F
